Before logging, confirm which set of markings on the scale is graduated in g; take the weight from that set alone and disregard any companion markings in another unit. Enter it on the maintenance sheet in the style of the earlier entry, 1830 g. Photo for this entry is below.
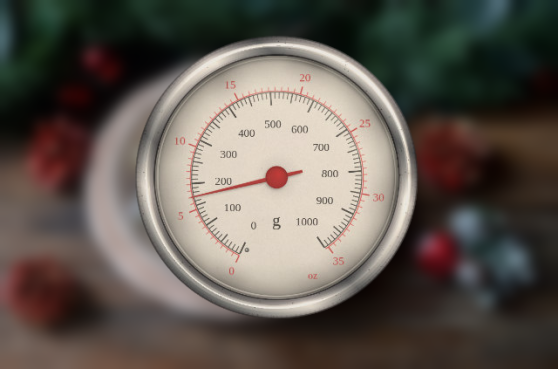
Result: 170 g
